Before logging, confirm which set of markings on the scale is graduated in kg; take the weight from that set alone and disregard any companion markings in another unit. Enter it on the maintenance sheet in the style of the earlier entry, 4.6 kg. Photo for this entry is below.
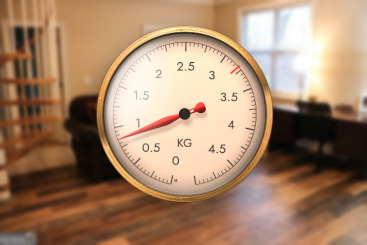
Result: 0.85 kg
